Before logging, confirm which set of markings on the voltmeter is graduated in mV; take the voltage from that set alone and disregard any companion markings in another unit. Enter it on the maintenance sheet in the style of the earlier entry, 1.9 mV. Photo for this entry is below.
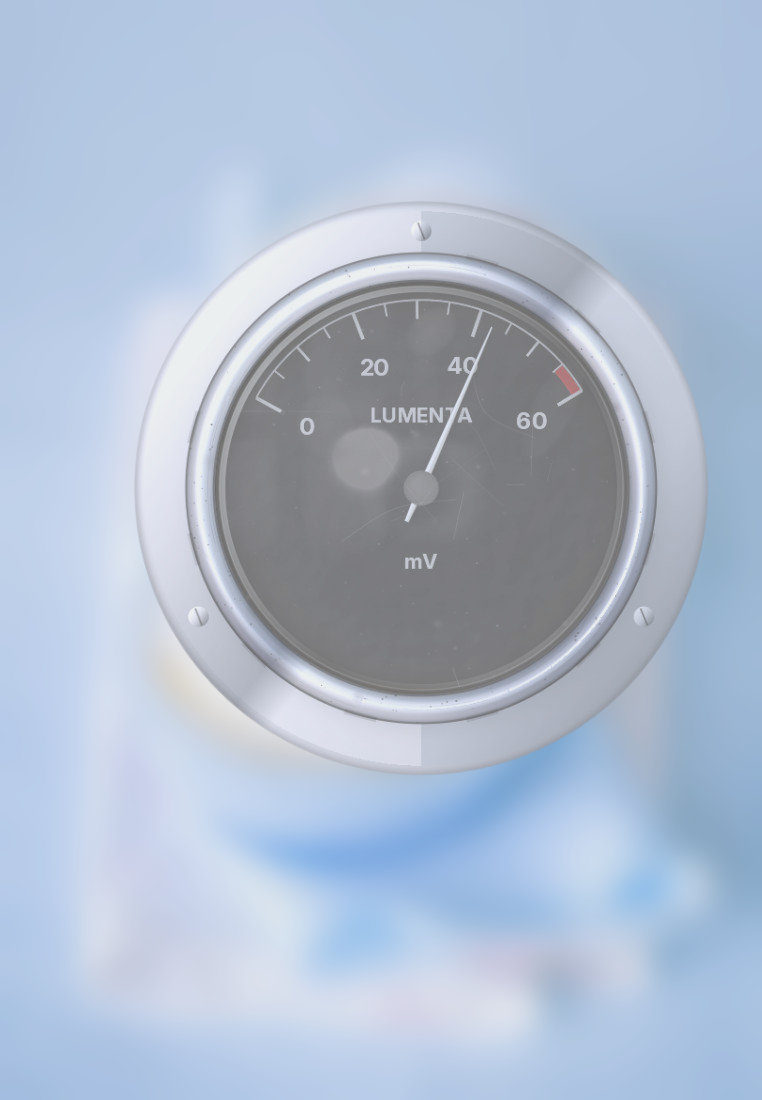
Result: 42.5 mV
